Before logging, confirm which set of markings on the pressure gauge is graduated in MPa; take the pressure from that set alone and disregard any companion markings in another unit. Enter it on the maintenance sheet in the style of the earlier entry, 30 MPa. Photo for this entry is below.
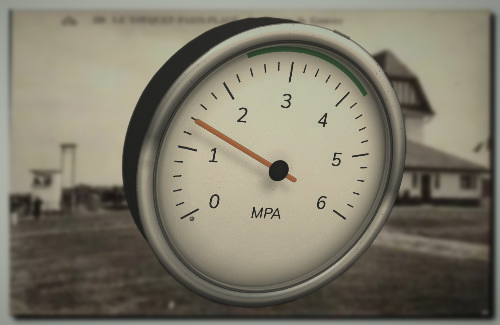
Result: 1.4 MPa
